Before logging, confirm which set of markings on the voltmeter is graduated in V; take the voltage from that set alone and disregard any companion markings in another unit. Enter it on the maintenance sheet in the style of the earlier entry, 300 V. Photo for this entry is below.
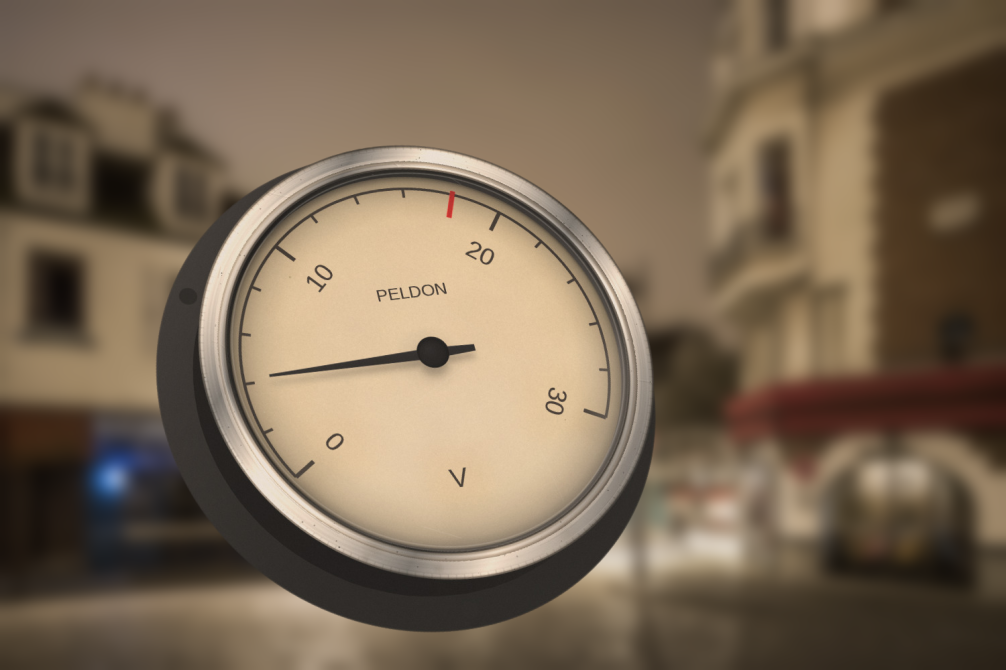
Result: 4 V
